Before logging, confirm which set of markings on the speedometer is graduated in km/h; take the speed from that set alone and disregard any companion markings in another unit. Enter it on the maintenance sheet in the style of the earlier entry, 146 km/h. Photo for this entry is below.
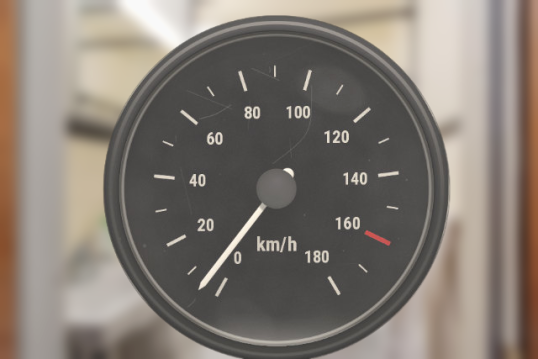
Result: 5 km/h
